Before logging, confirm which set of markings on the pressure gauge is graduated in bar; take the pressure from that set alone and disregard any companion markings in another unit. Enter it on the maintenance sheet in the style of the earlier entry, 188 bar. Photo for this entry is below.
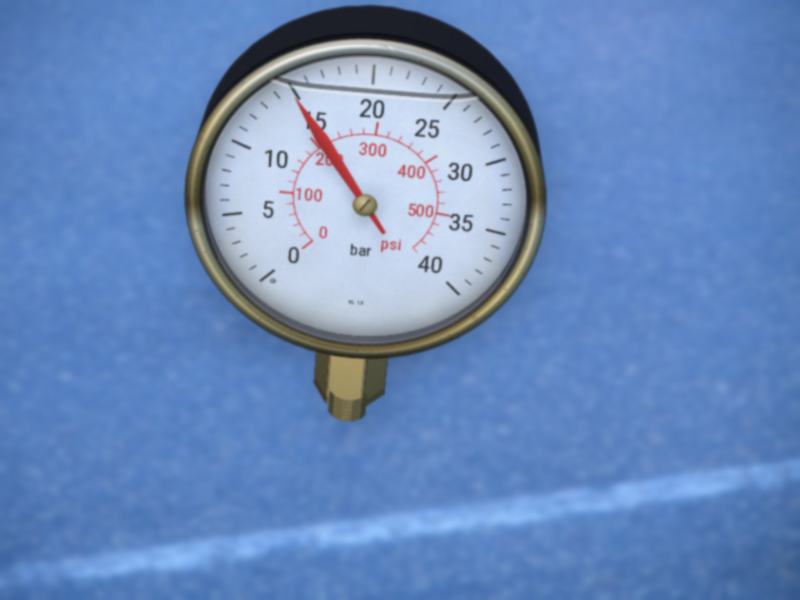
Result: 15 bar
